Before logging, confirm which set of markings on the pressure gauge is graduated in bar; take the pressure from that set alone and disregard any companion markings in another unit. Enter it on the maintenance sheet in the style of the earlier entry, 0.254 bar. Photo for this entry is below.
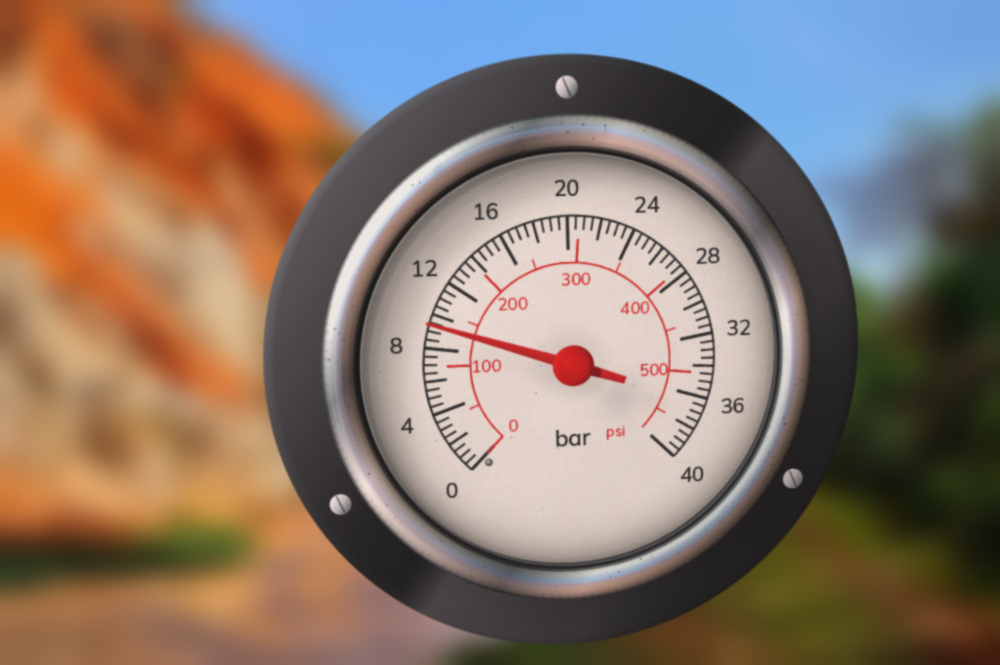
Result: 9.5 bar
